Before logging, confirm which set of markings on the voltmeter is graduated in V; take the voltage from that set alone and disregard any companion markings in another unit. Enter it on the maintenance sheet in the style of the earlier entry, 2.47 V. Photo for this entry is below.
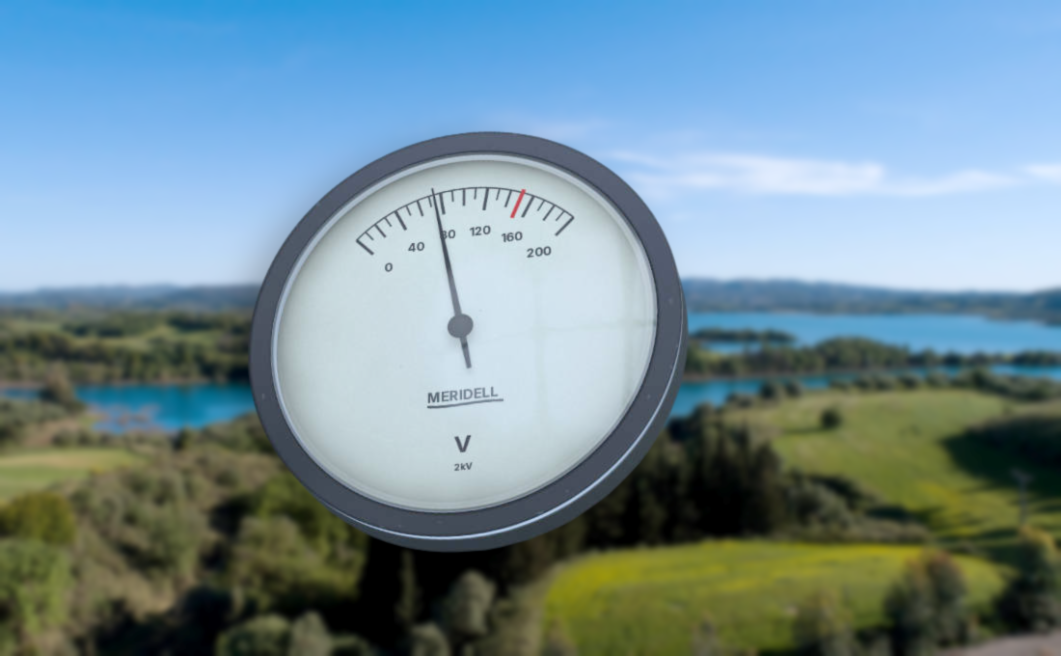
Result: 75 V
